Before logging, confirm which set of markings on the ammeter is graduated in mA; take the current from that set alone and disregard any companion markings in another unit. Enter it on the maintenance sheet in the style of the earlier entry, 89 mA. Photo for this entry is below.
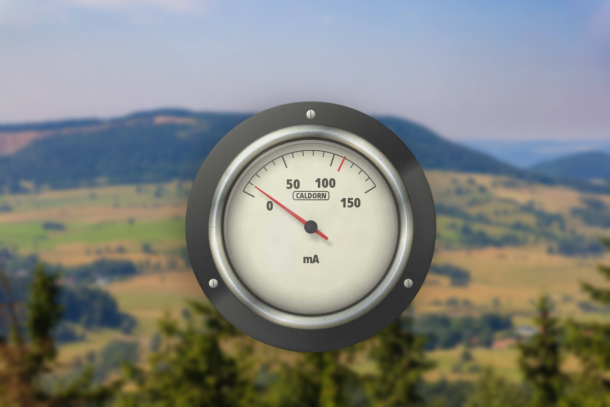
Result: 10 mA
